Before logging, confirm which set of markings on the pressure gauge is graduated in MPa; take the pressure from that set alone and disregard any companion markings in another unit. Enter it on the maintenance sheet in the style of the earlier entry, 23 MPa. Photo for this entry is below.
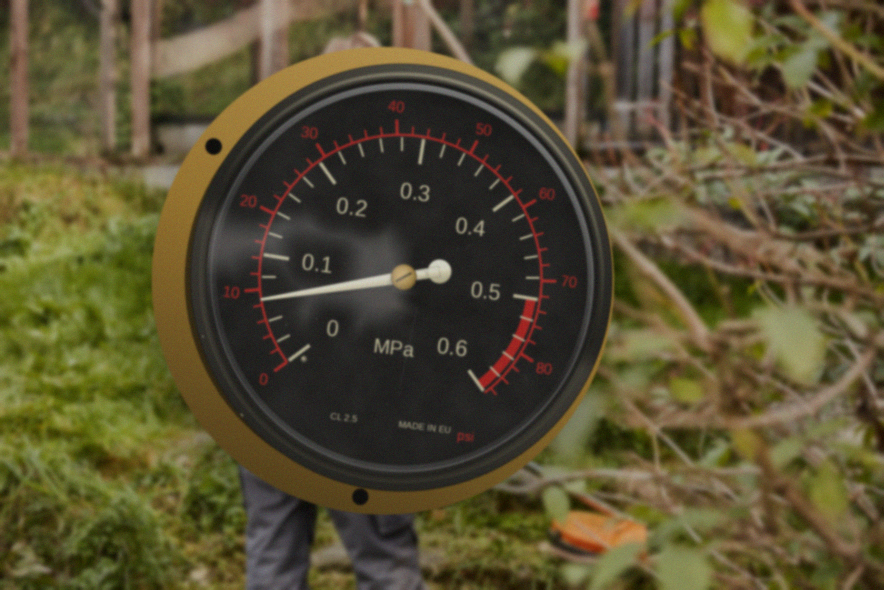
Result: 0.06 MPa
